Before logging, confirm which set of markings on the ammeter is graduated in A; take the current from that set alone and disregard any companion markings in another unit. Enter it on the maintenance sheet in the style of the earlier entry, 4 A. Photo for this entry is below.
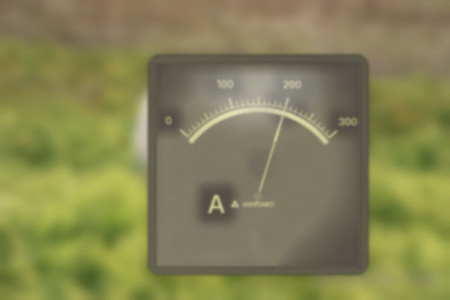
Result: 200 A
